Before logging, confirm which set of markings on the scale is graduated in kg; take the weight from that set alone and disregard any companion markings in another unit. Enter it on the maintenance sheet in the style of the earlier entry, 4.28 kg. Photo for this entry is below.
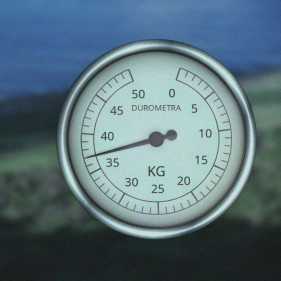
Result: 37 kg
